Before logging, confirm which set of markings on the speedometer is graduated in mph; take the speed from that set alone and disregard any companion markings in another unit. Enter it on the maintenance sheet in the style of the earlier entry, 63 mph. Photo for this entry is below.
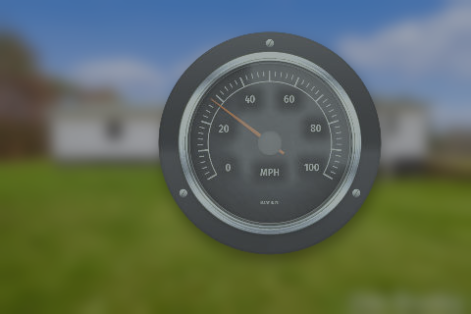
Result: 28 mph
